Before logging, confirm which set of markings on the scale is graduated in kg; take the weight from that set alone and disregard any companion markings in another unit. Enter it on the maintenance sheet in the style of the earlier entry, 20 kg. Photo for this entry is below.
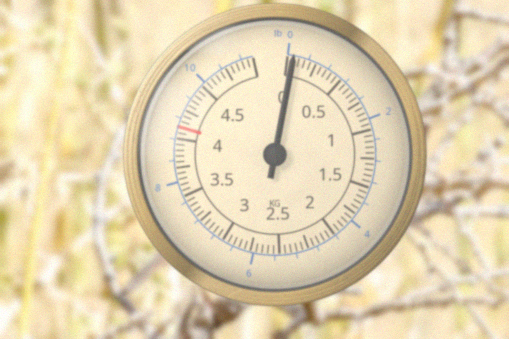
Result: 0.05 kg
